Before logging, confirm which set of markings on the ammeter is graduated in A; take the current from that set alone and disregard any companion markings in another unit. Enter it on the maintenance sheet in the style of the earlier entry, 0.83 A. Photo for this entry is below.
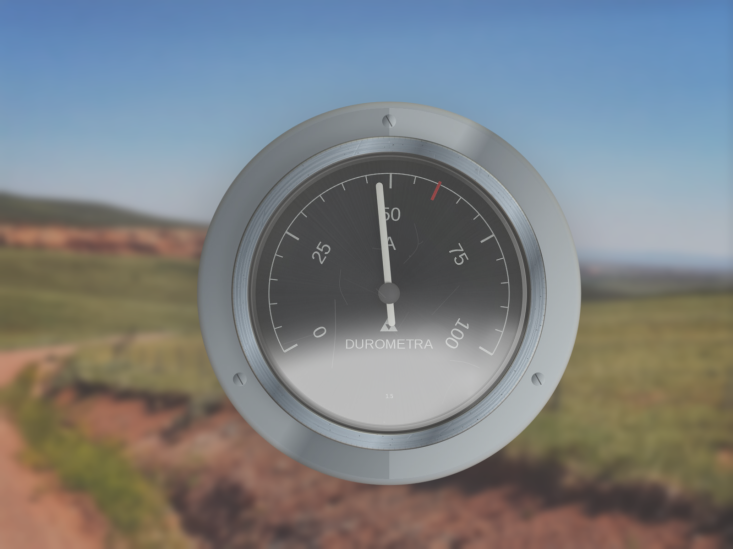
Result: 47.5 A
